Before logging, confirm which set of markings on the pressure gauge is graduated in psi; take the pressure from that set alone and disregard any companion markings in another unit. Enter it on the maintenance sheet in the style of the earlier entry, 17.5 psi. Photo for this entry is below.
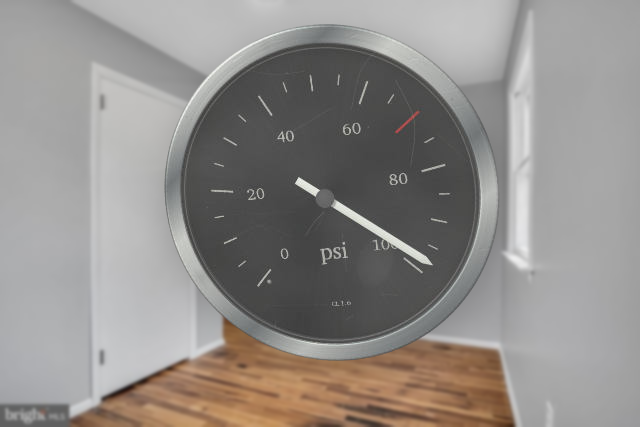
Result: 97.5 psi
